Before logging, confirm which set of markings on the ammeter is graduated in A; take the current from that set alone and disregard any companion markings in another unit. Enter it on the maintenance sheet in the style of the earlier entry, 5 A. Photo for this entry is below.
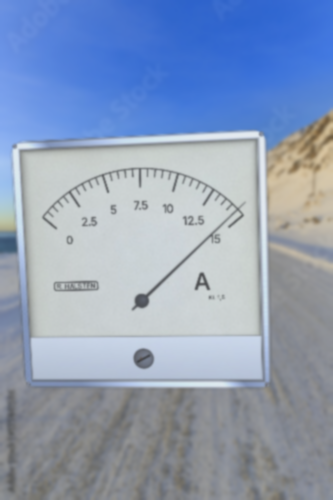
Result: 14.5 A
